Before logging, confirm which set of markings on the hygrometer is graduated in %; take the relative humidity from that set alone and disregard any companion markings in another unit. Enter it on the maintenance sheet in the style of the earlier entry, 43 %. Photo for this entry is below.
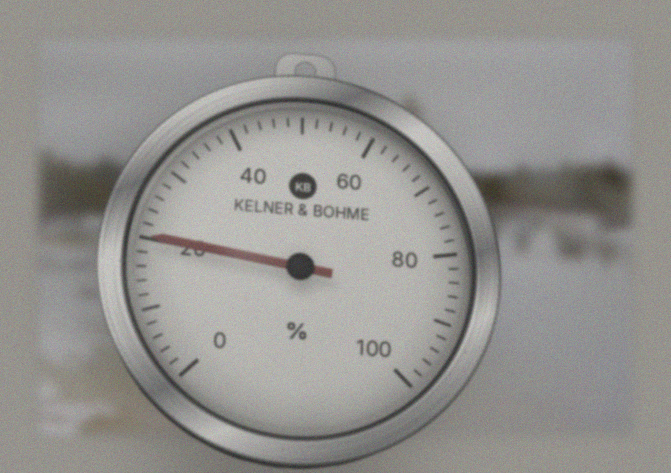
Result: 20 %
